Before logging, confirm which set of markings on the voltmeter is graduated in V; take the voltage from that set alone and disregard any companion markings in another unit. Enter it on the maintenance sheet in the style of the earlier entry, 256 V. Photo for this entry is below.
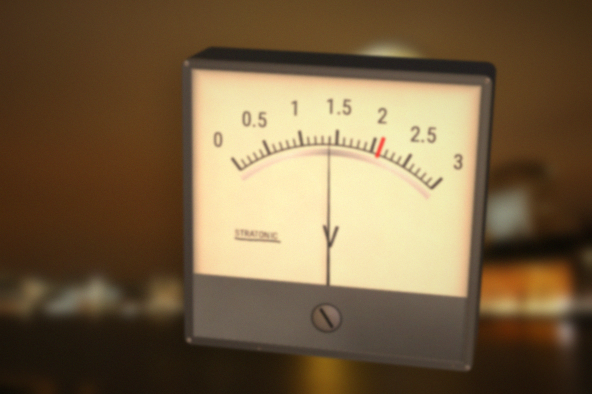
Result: 1.4 V
